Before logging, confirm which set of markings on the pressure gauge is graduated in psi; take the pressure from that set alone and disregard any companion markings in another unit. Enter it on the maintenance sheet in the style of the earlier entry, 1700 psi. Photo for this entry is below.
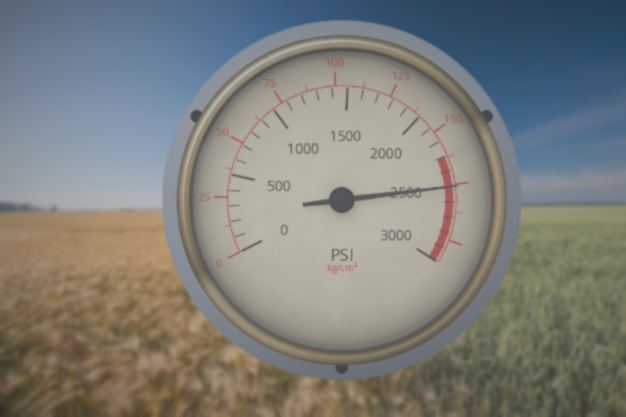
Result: 2500 psi
